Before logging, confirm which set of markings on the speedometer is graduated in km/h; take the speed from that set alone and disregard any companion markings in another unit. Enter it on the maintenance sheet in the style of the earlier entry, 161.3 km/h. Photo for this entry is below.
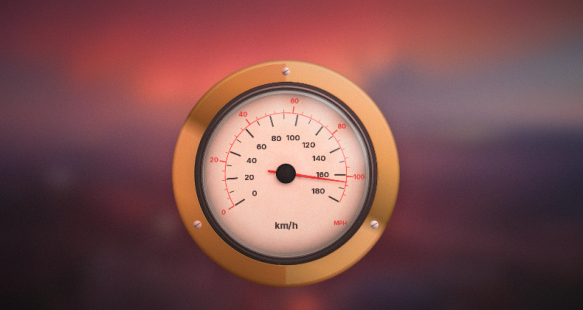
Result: 165 km/h
